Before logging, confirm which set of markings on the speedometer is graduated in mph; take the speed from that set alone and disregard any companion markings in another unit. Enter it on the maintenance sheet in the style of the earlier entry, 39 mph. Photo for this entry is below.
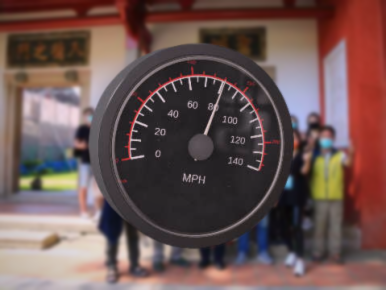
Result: 80 mph
